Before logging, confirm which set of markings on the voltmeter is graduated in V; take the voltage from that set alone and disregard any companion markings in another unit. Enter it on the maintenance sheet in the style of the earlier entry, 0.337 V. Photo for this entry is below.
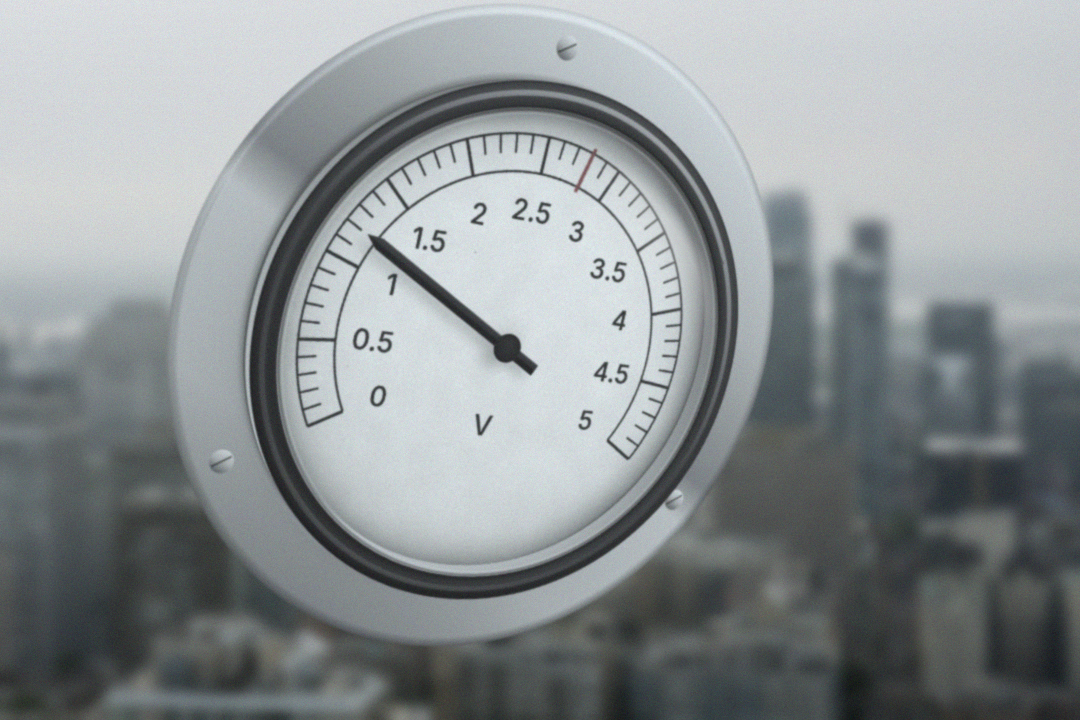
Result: 1.2 V
